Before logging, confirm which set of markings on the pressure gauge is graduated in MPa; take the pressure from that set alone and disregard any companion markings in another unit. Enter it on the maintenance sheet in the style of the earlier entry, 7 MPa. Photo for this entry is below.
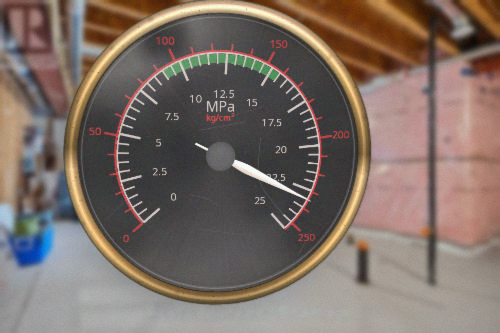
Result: 23 MPa
